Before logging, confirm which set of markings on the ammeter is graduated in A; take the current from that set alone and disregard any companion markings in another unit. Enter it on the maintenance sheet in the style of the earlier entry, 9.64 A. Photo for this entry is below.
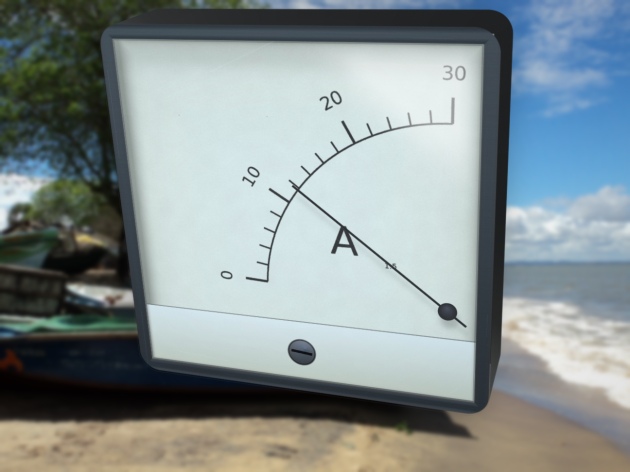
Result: 12 A
